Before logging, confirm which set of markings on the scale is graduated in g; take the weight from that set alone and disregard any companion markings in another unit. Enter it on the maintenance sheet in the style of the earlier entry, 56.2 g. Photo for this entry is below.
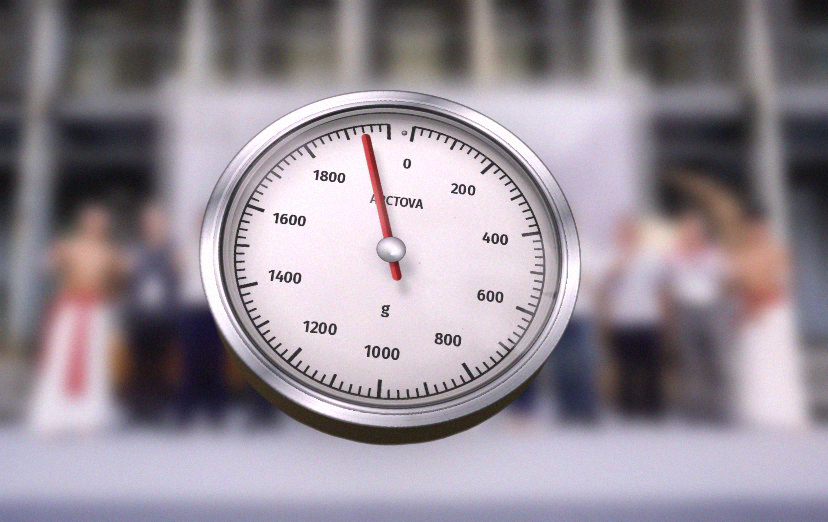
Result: 1940 g
